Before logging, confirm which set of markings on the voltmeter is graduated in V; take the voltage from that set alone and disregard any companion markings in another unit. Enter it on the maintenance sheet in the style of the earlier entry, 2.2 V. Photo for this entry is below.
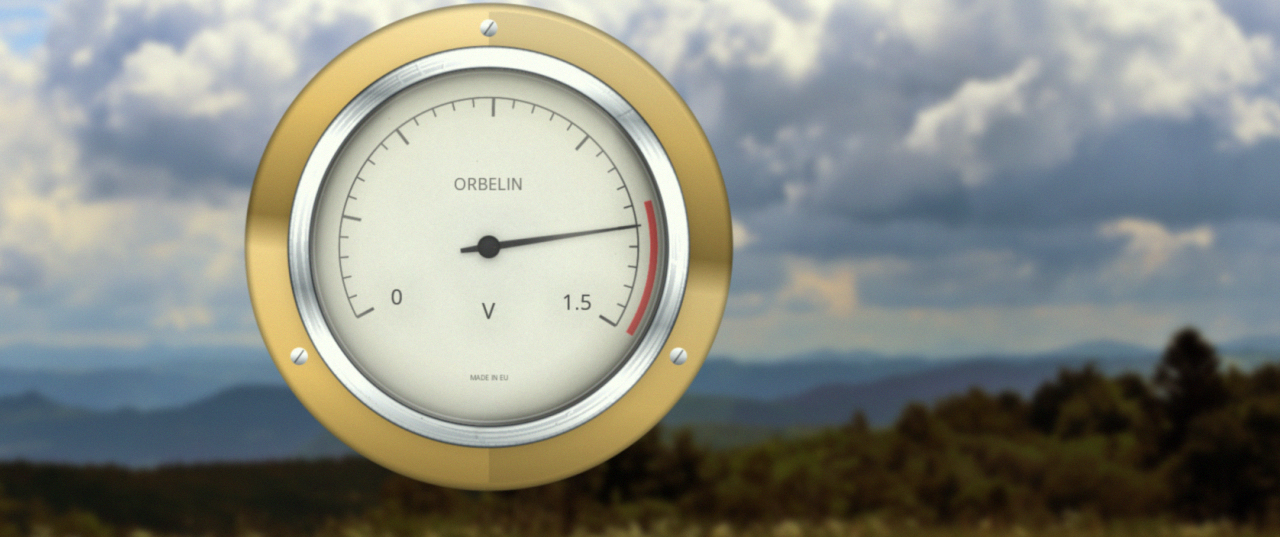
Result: 1.25 V
